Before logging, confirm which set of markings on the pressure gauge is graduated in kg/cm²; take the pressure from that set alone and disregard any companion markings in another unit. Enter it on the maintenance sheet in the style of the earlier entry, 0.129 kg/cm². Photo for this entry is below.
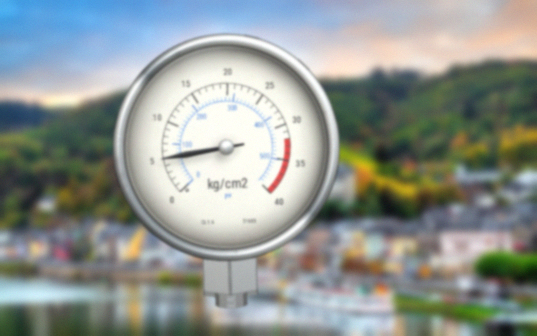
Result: 5 kg/cm²
